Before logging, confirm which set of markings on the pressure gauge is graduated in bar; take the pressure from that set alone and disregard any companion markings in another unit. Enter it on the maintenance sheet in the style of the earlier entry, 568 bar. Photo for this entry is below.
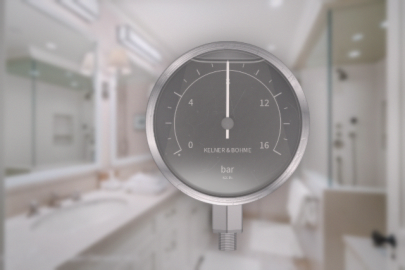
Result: 8 bar
